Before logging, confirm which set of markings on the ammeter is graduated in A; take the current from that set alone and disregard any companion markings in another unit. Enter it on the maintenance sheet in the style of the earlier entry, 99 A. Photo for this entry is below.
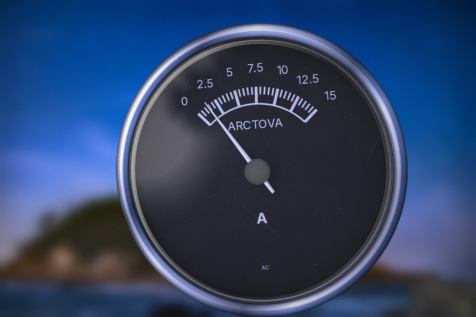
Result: 1.5 A
